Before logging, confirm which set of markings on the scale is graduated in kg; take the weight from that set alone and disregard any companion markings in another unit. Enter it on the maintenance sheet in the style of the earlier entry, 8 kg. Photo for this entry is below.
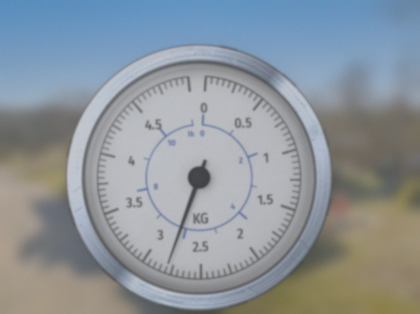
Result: 2.8 kg
